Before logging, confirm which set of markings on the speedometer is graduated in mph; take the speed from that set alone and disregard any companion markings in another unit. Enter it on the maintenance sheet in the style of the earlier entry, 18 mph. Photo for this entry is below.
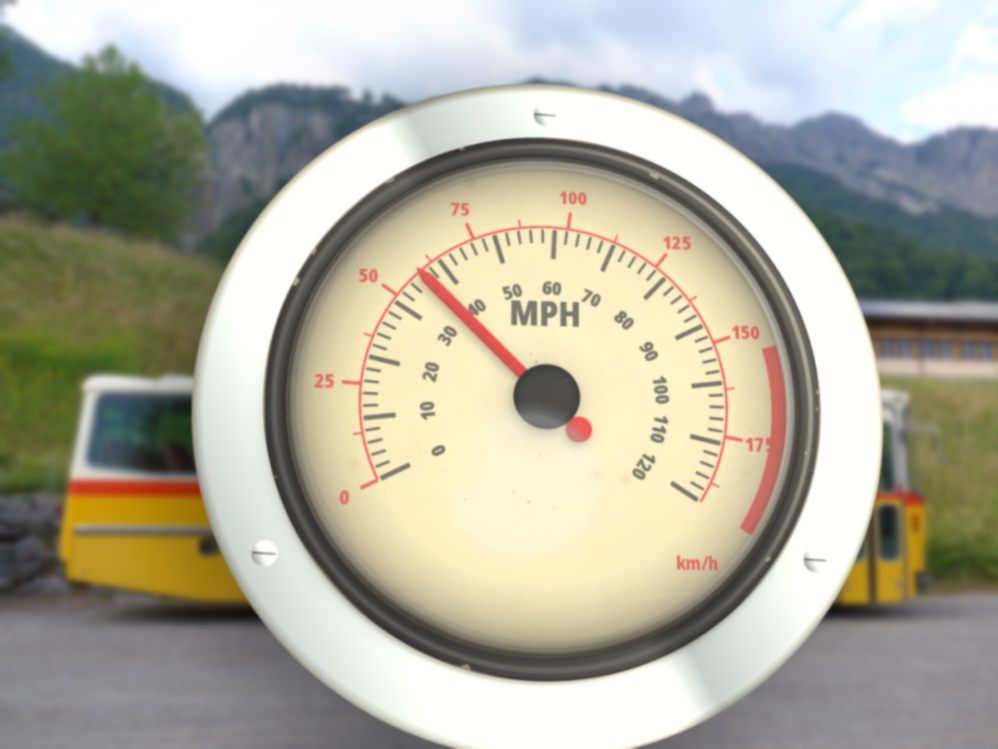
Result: 36 mph
